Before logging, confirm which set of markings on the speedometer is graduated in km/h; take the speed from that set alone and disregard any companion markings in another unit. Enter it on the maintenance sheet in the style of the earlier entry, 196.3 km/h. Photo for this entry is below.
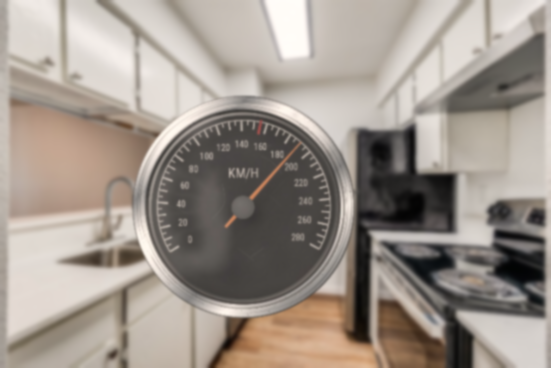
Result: 190 km/h
